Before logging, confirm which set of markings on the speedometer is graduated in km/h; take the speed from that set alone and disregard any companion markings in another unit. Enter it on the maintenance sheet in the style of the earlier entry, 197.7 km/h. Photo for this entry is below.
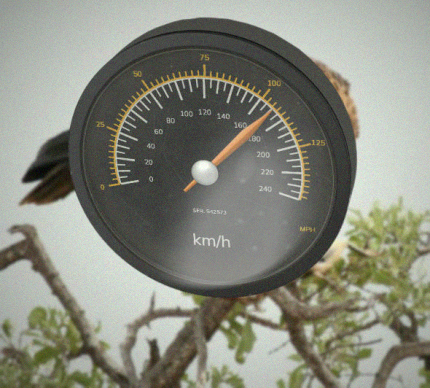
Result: 170 km/h
